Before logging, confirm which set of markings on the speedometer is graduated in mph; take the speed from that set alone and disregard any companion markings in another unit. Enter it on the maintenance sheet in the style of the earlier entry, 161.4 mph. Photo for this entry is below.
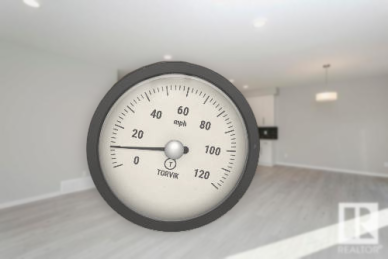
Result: 10 mph
